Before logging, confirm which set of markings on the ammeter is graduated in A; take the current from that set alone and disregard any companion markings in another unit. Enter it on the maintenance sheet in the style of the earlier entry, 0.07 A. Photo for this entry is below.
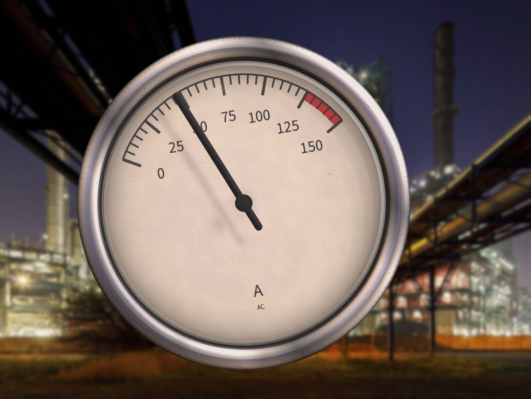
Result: 47.5 A
